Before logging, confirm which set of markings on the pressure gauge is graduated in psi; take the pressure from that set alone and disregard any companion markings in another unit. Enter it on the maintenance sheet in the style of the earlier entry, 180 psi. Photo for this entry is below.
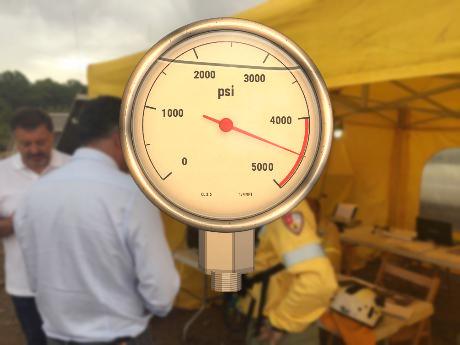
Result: 4500 psi
